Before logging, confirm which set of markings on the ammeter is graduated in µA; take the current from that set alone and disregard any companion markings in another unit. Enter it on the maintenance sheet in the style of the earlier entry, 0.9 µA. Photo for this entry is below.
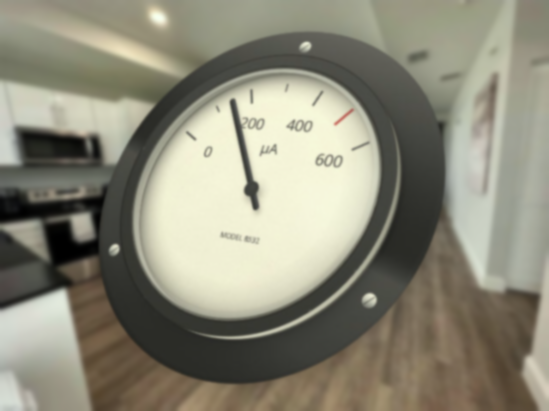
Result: 150 µA
